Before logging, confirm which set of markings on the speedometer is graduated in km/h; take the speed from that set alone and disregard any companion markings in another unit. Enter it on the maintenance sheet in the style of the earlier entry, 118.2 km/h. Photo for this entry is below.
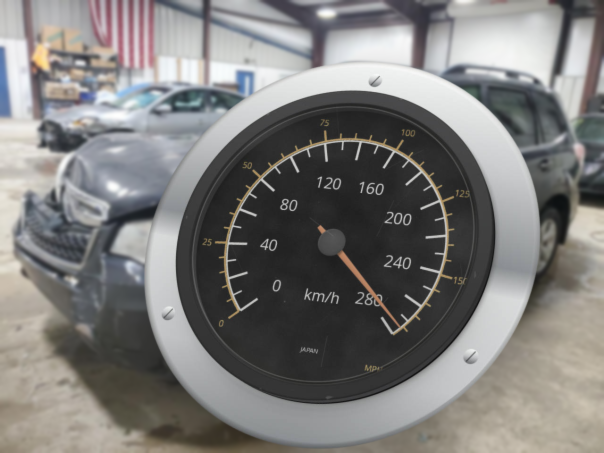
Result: 275 km/h
